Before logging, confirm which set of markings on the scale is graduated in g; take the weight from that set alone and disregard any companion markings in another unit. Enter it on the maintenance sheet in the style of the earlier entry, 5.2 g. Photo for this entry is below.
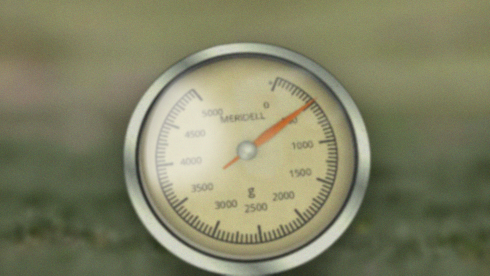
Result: 500 g
